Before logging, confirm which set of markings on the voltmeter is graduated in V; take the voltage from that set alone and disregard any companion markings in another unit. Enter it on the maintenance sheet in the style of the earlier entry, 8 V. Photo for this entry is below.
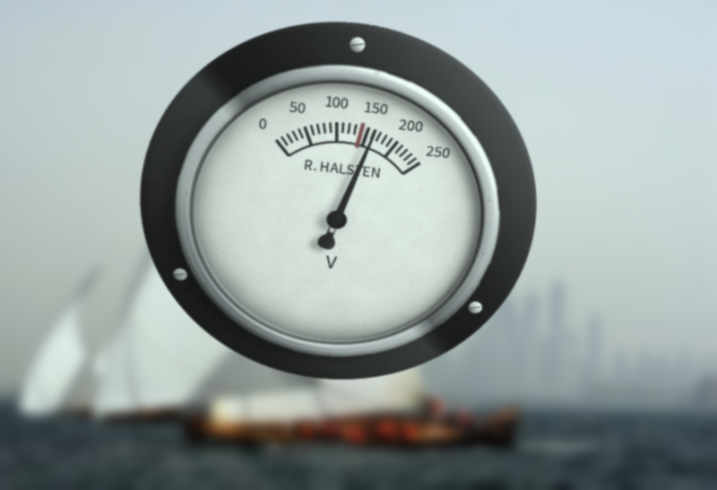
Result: 160 V
